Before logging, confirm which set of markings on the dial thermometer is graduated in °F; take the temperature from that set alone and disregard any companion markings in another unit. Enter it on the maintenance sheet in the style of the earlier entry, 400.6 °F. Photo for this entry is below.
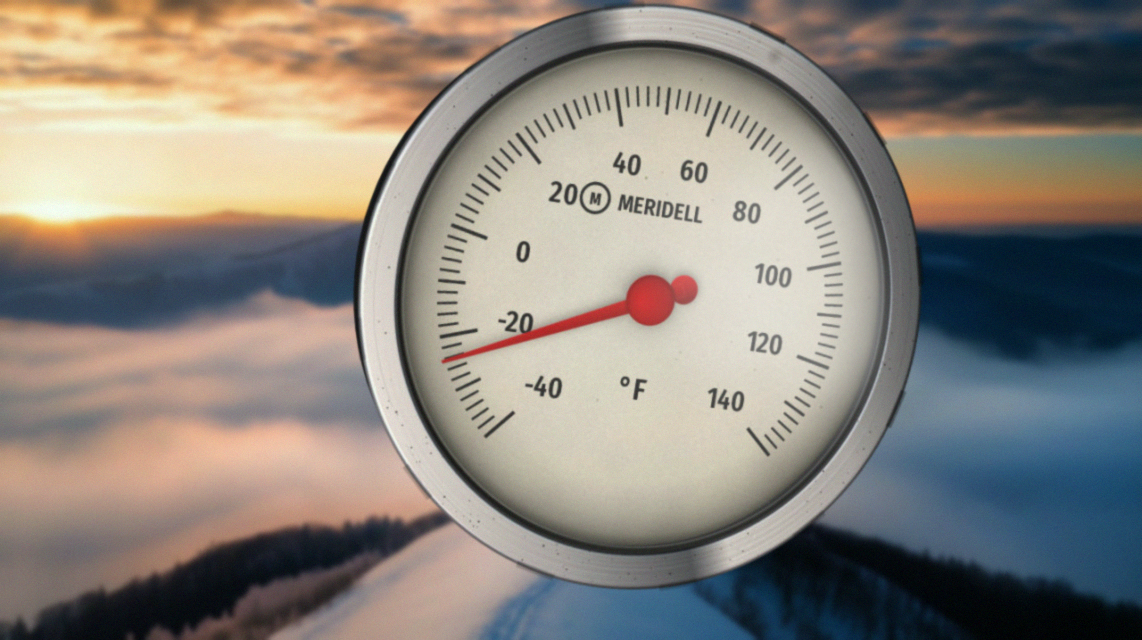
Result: -24 °F
